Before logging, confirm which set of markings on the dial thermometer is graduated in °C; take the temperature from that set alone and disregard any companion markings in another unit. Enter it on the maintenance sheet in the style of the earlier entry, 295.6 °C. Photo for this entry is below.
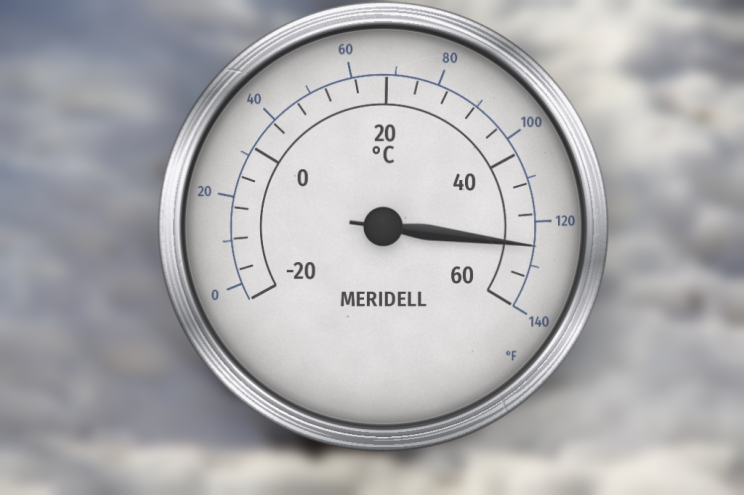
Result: 52 °C
